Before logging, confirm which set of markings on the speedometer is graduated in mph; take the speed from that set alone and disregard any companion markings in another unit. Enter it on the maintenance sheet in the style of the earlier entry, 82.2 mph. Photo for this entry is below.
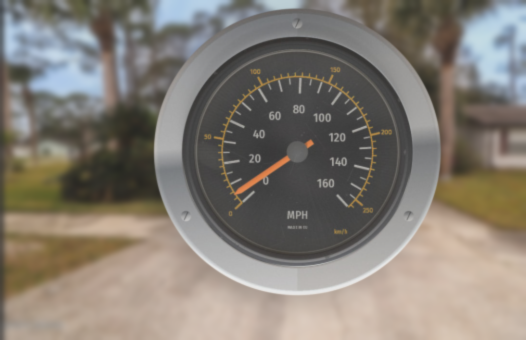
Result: 5 mph
